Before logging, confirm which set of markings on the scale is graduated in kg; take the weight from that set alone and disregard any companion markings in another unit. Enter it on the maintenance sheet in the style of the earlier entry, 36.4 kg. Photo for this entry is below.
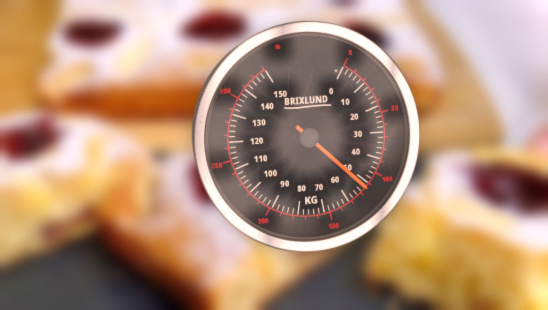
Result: 52 kg
